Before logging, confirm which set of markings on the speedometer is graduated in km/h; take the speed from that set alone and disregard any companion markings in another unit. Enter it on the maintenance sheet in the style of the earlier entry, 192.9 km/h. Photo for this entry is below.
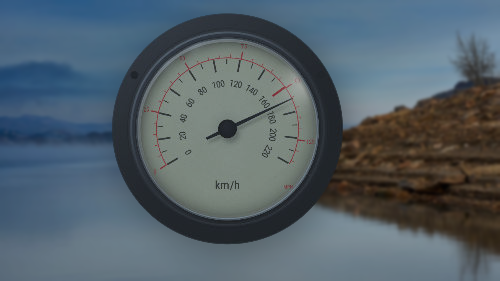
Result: 170 km/h
